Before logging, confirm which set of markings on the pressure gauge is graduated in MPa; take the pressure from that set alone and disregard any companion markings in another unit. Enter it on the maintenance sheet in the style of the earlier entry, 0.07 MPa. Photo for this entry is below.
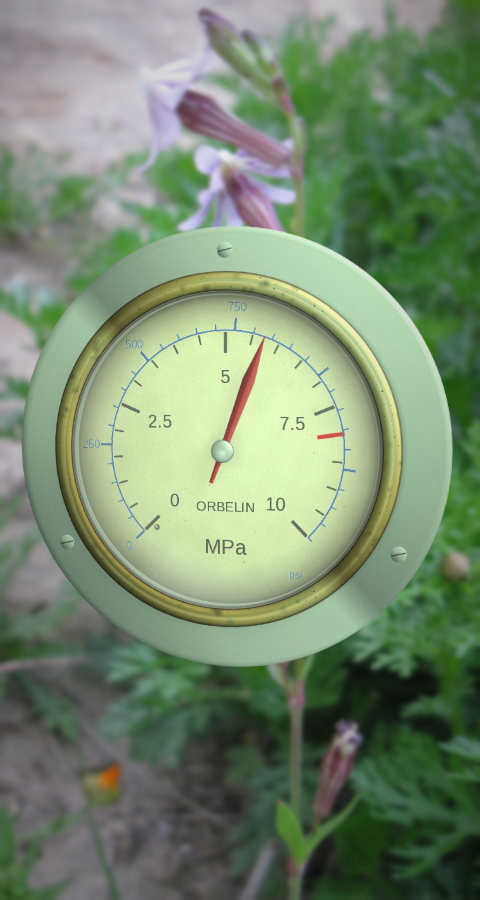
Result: 5.75 MPa
